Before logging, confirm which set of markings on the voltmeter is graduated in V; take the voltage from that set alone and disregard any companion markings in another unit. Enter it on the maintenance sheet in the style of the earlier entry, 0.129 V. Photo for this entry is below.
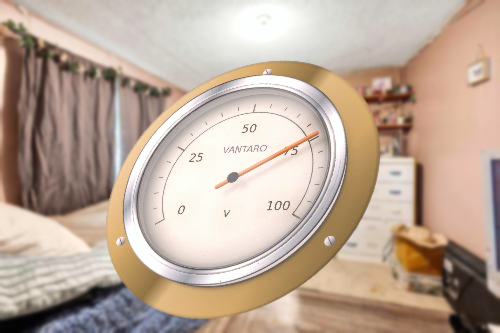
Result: 75 V
